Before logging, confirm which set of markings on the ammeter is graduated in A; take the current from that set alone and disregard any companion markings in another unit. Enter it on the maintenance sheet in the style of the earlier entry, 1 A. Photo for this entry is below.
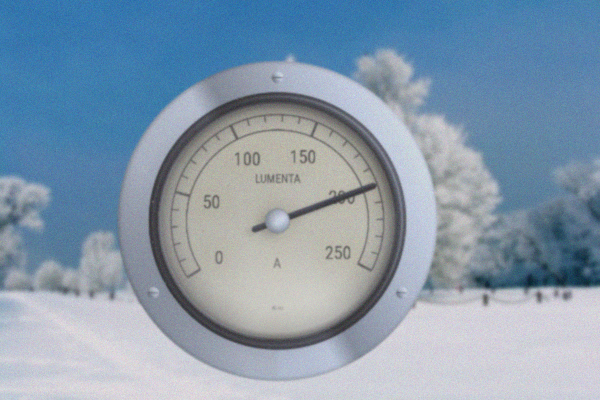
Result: 200 A
